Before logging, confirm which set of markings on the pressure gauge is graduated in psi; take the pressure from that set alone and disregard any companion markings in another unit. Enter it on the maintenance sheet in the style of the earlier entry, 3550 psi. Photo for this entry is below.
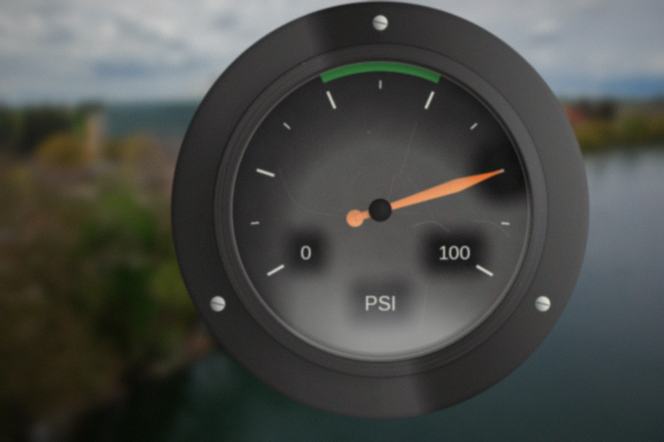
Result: 80 psi
